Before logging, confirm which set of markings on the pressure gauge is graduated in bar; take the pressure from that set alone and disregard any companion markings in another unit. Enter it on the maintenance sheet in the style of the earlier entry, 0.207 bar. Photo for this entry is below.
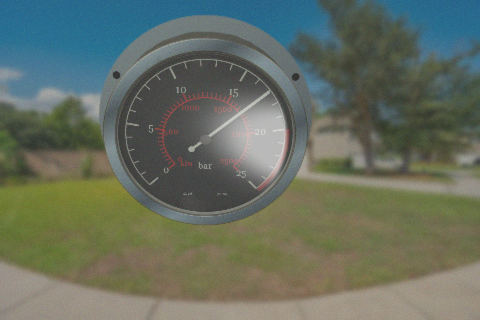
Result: 17 bar
